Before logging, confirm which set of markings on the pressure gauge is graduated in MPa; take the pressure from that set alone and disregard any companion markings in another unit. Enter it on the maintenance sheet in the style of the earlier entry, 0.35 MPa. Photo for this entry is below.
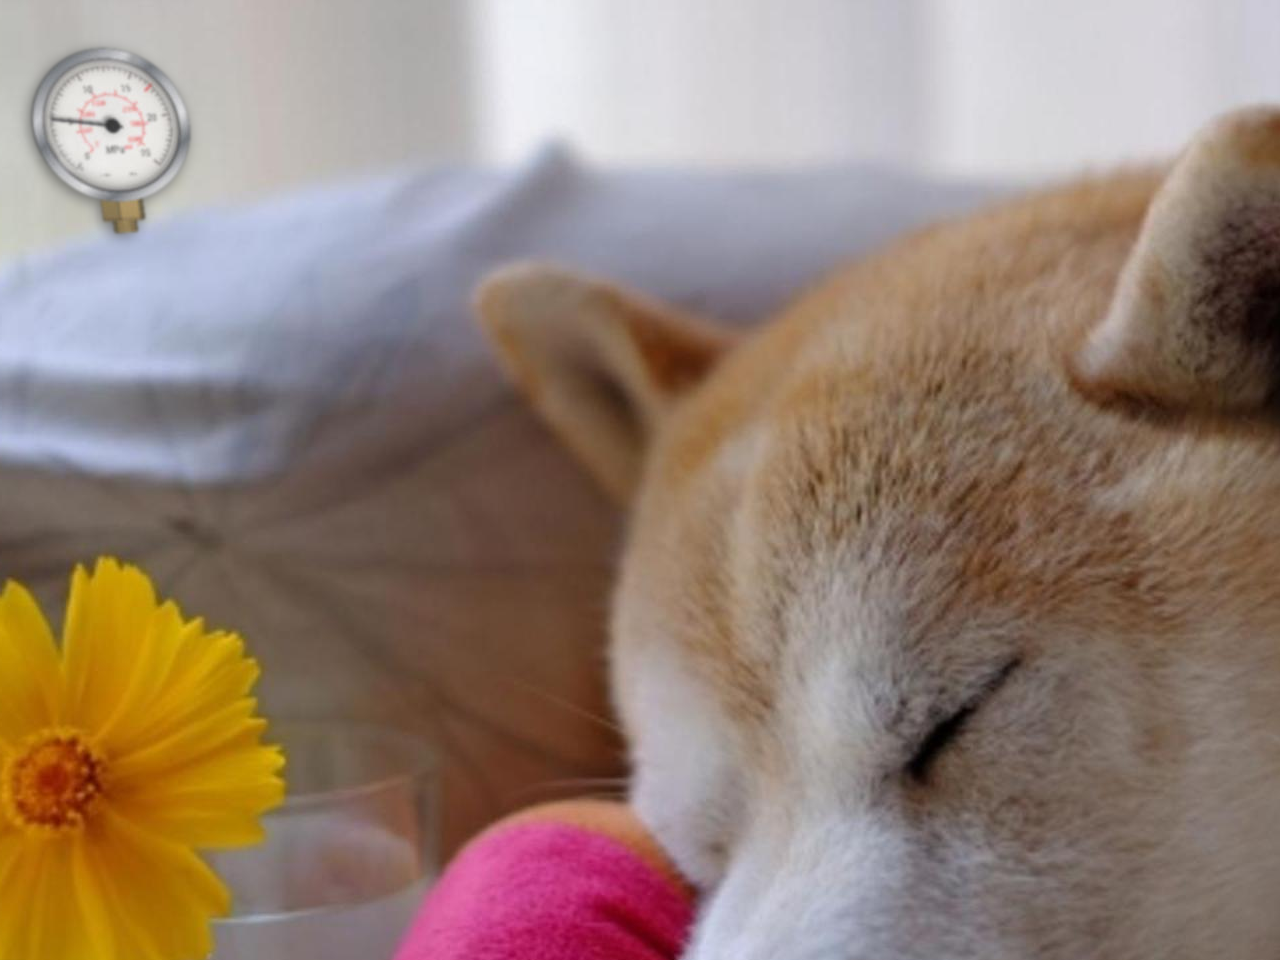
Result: 5 MPa
